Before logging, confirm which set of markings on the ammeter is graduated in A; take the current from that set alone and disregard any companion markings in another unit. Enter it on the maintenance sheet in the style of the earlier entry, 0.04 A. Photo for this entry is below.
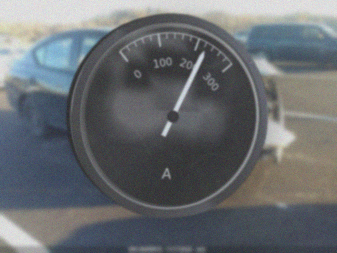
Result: 220 A
